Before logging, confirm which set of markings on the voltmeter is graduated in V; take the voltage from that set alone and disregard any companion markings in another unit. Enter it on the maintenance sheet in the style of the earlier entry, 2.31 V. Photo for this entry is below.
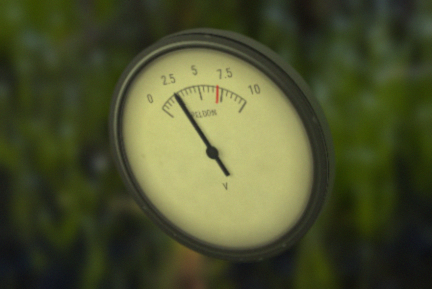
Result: 2.5 V
